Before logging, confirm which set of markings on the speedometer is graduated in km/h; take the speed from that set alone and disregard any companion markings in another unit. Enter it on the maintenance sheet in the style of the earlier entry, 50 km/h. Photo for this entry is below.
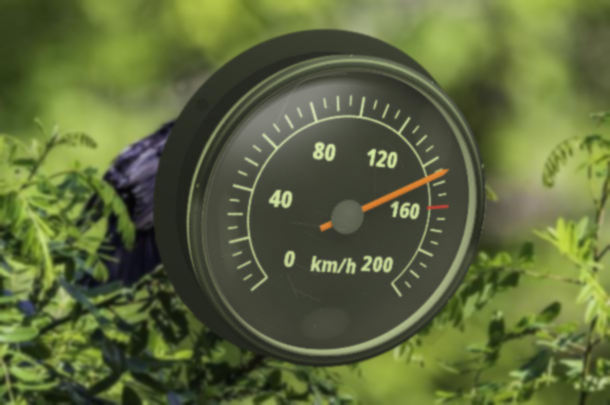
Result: 145 km/h
